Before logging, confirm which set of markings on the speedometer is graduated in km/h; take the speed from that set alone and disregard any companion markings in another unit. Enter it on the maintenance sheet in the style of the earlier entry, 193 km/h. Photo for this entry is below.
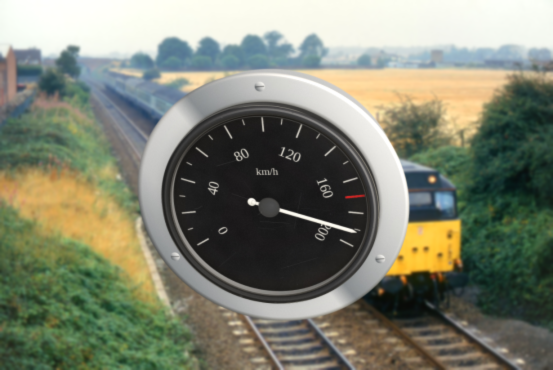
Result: 190 km/h
